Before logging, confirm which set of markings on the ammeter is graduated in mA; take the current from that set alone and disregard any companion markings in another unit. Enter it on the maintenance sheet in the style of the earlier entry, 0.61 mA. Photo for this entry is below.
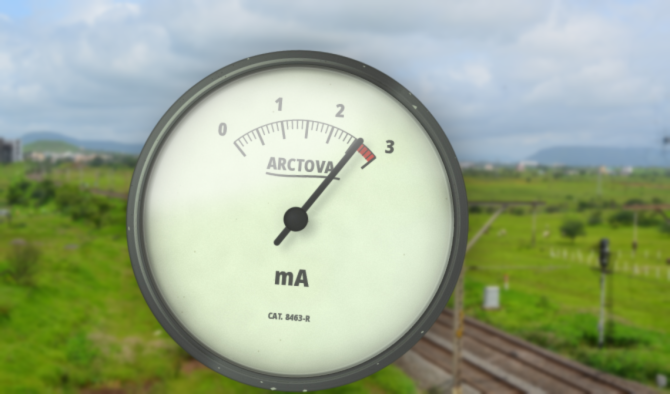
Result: 2.6 mA
